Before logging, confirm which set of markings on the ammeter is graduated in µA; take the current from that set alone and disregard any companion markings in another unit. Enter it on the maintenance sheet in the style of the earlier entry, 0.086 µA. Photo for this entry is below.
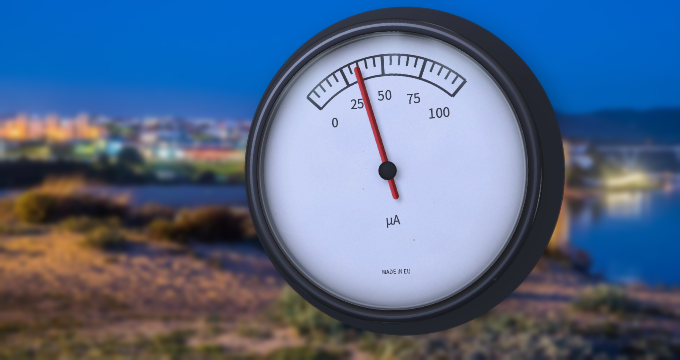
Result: 35 µA
